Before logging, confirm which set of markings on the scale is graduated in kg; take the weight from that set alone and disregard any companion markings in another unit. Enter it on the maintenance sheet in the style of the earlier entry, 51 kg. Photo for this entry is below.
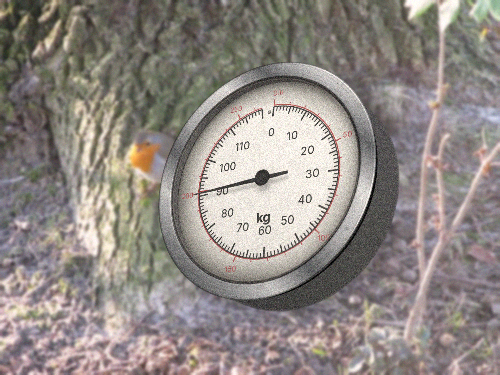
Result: 90 kg
